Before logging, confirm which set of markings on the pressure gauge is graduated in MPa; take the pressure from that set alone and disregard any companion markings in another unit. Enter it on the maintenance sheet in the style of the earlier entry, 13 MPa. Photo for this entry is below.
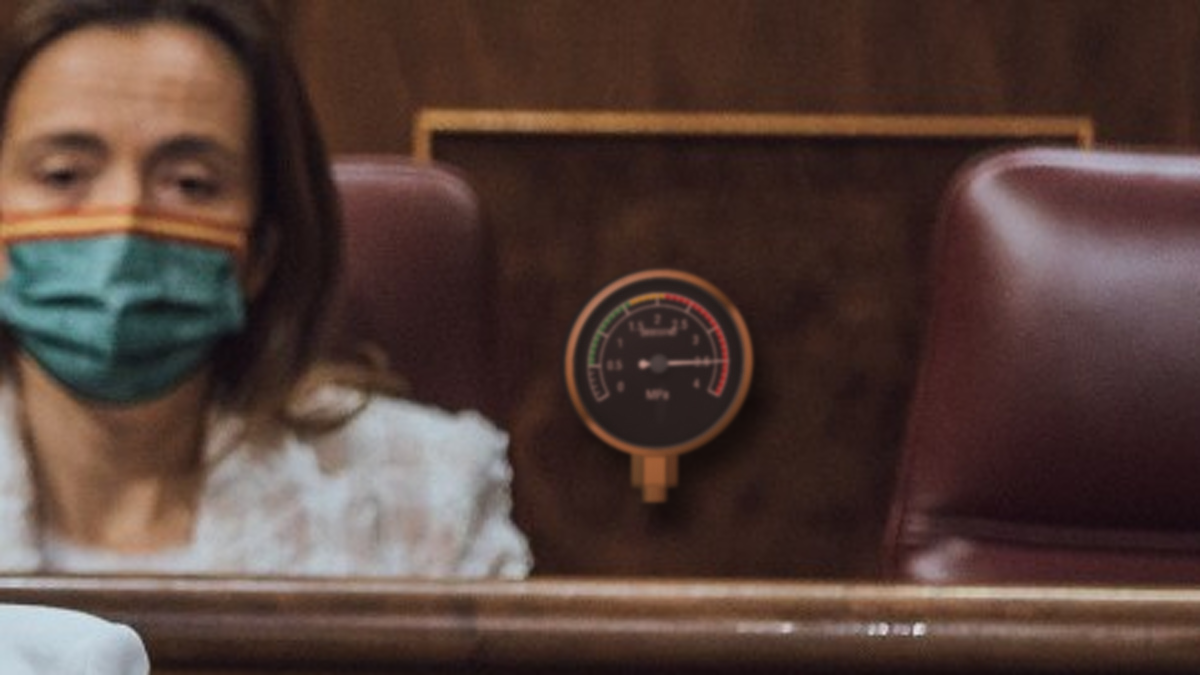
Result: 3.5 MPa
